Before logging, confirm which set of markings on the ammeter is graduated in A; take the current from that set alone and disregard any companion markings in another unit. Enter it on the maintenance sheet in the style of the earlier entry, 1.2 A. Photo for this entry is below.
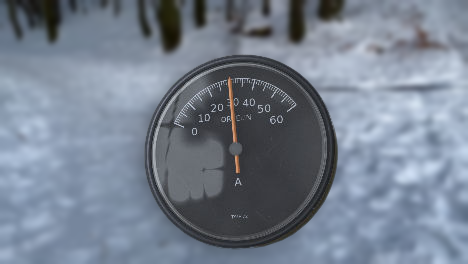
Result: 30 A
